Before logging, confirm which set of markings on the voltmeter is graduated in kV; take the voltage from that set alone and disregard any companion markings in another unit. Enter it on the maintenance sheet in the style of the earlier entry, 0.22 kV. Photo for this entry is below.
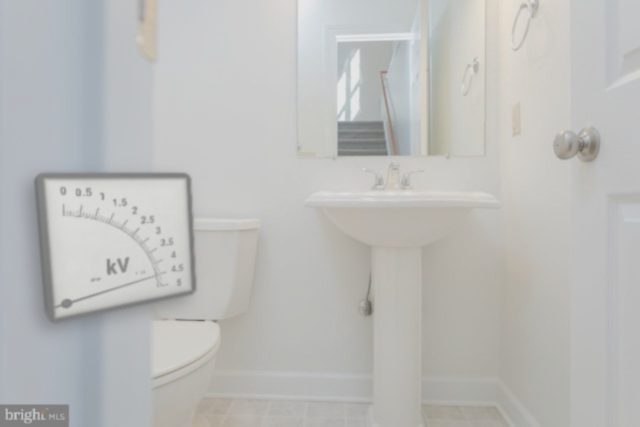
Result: 4.5 kV
